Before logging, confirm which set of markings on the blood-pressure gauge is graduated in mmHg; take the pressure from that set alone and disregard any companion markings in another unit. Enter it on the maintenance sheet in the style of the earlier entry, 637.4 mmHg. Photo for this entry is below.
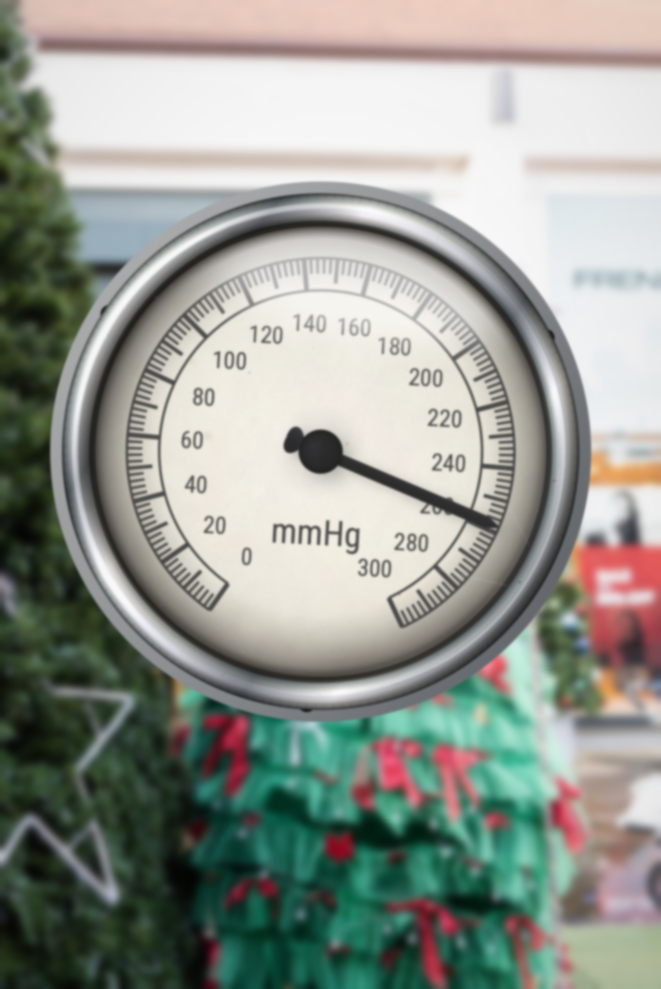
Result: 258 mmHg
